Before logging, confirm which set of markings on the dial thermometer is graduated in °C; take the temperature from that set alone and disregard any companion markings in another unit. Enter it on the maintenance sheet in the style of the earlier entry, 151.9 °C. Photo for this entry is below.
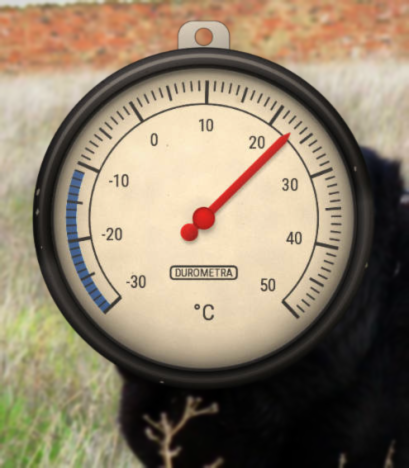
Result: 23 °C
